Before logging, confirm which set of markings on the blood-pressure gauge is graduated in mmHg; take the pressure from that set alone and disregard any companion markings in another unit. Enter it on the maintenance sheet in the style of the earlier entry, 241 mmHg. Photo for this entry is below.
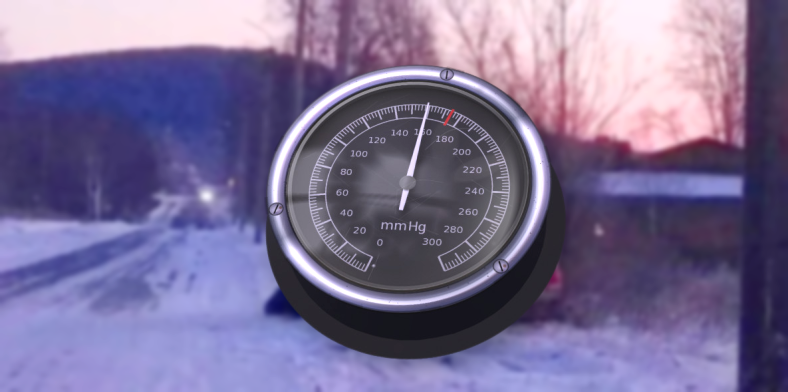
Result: 160 mmHg
